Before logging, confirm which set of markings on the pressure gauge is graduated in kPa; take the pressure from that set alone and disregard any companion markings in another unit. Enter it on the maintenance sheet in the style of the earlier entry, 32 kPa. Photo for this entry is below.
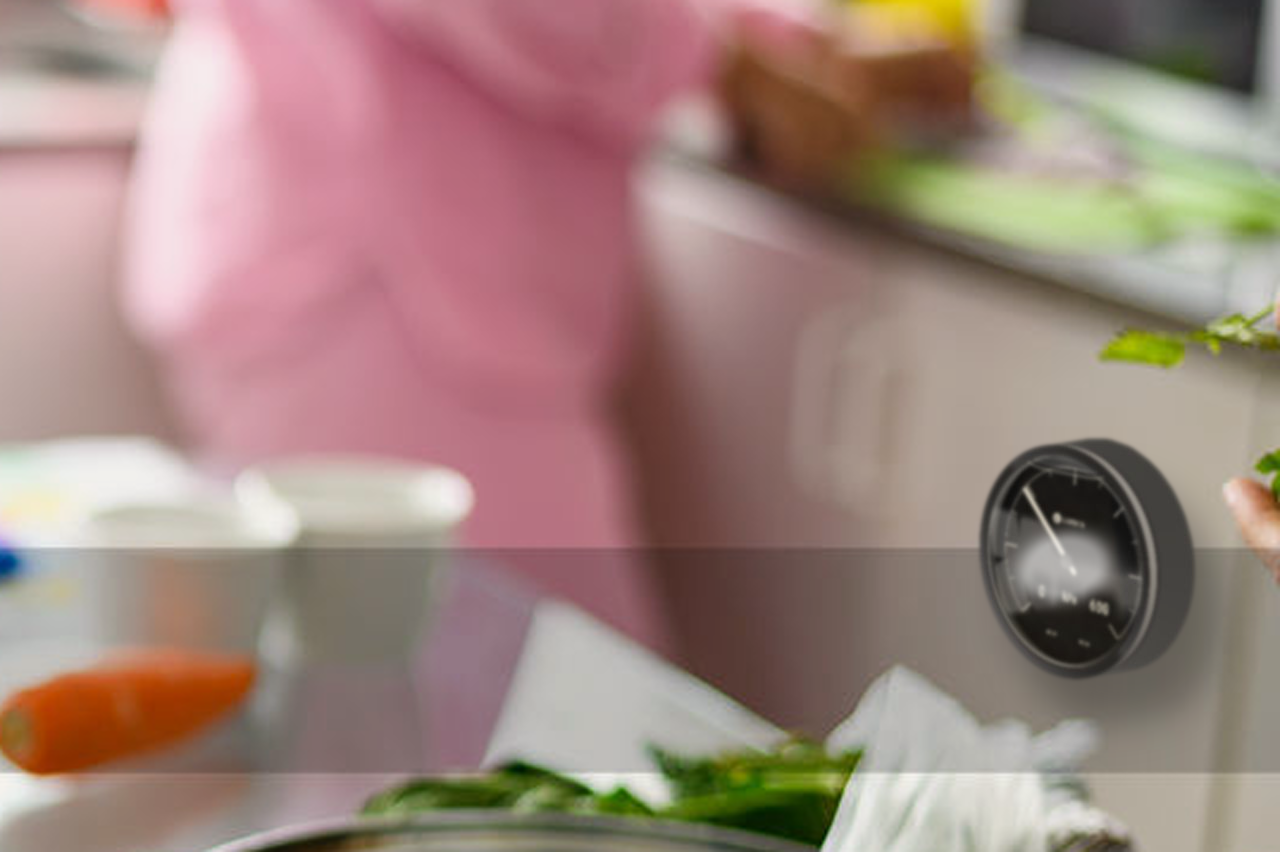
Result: 200 kPa
